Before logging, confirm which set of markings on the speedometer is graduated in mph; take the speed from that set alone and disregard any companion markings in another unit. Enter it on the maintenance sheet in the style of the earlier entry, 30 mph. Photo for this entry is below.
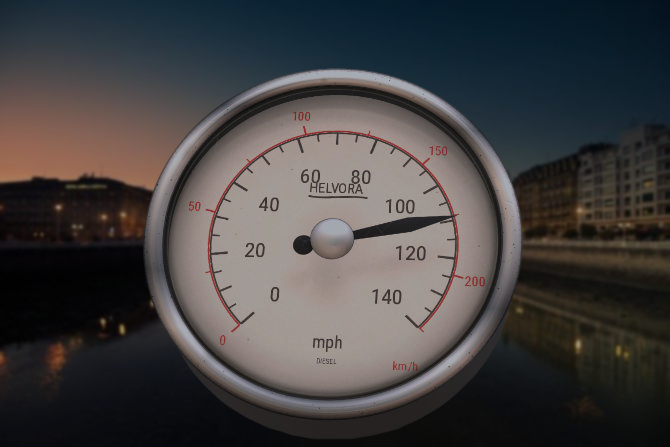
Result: 110 mph
